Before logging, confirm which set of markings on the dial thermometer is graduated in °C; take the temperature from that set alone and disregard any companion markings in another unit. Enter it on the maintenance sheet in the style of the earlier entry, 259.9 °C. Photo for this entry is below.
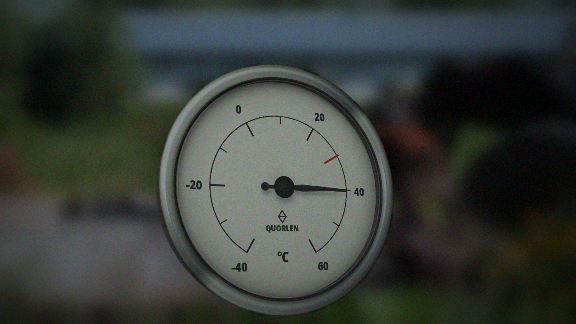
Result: 40 °C
